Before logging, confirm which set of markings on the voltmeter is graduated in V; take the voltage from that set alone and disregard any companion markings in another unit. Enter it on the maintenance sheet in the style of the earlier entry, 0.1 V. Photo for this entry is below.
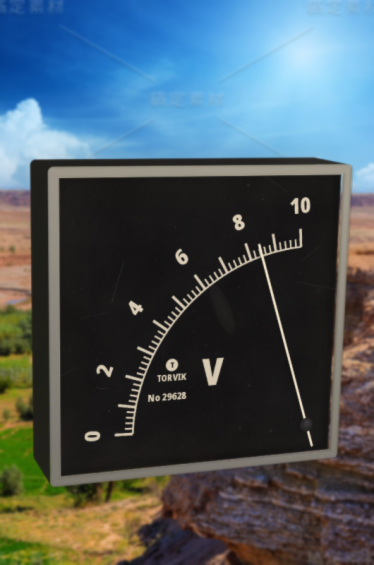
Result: 8.4 V
